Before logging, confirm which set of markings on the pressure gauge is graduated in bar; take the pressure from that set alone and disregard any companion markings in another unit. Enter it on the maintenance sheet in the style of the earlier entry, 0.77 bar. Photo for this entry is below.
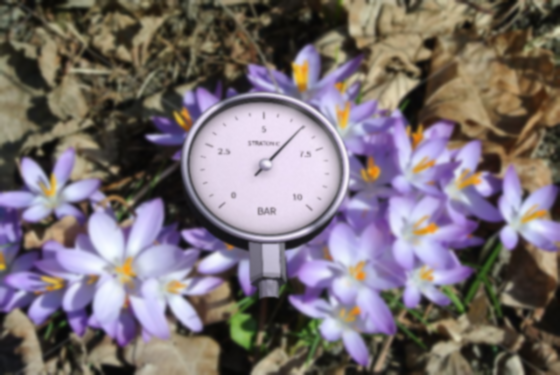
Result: 6.5 bar
